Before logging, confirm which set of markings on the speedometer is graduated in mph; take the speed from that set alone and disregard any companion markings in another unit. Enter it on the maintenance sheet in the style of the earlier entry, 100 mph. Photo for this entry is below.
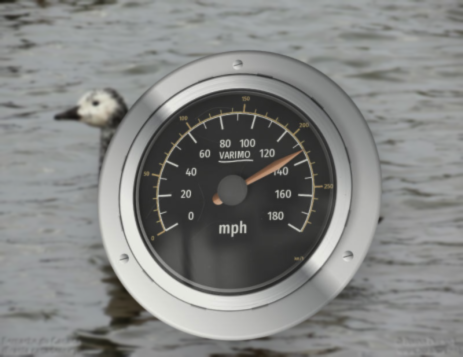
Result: 135 mph
